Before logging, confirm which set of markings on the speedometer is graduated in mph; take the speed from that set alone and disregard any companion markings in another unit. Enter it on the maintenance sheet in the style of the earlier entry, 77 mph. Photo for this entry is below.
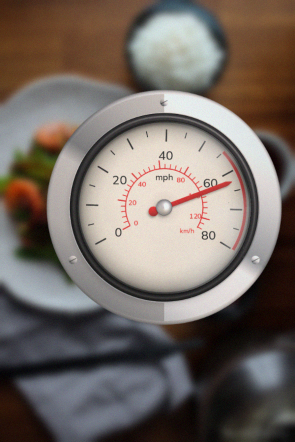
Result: 62.5 mph
